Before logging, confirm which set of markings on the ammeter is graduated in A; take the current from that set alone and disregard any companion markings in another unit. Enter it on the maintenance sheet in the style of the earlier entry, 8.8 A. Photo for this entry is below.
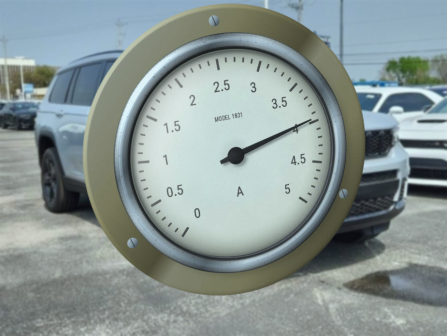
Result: 3.95 A
